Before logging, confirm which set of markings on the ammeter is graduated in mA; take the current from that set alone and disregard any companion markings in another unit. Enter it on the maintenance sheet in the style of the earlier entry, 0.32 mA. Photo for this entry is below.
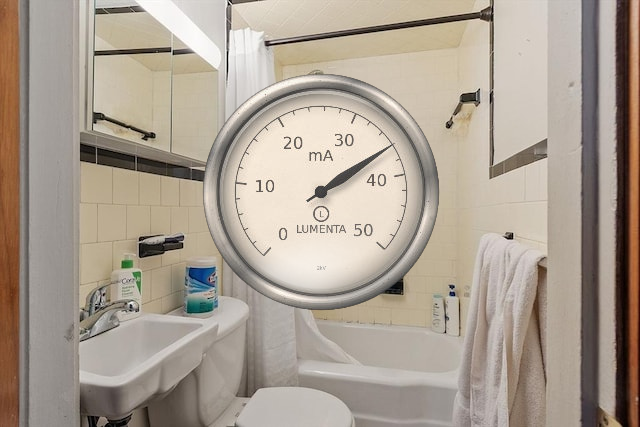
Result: 36 mA
